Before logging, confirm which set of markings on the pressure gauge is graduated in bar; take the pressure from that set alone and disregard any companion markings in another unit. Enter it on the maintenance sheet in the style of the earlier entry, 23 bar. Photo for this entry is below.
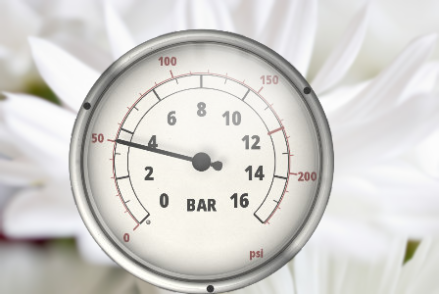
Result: 3.5 bar
